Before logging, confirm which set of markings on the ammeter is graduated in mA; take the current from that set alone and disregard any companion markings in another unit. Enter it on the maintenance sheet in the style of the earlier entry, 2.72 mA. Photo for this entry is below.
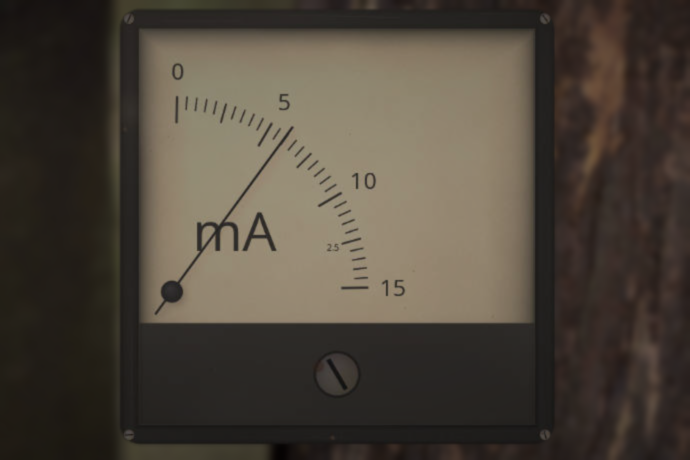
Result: 6 mA
